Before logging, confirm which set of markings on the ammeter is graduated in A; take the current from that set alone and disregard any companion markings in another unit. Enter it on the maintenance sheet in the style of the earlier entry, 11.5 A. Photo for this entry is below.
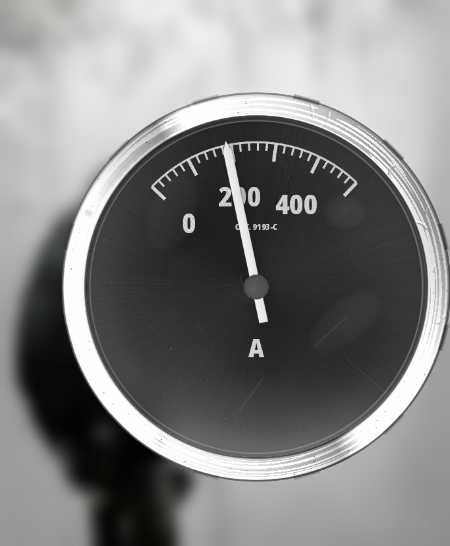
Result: 190 A
